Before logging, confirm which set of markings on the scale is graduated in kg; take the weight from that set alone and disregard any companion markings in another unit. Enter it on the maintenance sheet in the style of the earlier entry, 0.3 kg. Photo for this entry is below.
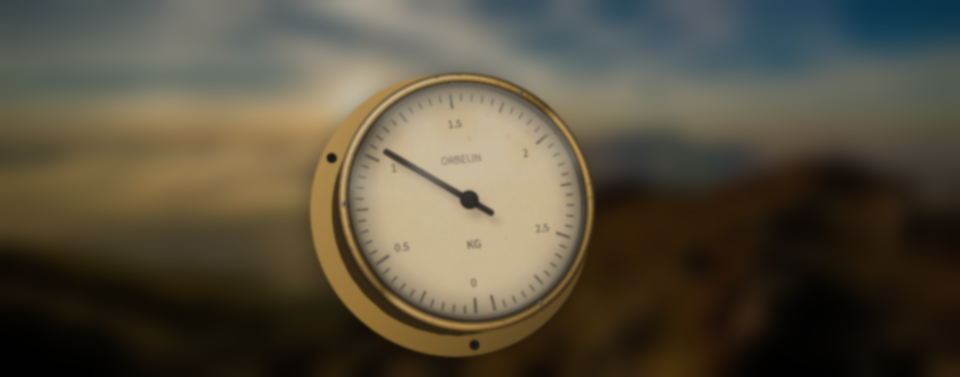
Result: 1.05 kg
